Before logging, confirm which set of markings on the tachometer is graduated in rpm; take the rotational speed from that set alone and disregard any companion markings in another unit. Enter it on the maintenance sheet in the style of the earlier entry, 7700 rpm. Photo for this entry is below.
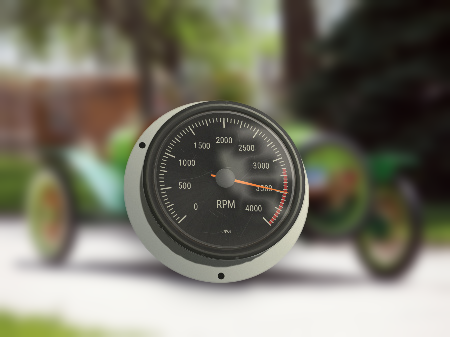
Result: 3500 rpm
